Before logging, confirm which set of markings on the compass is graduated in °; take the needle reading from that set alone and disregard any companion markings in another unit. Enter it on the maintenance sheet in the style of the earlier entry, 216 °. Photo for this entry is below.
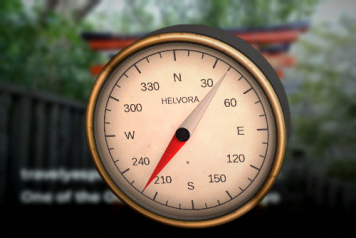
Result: 220 °
